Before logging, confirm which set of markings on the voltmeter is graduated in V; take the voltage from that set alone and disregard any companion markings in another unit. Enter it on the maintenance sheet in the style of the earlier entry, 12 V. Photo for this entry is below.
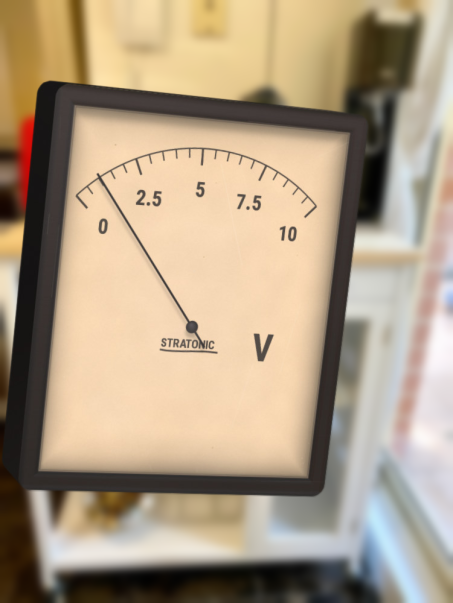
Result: 1 V
